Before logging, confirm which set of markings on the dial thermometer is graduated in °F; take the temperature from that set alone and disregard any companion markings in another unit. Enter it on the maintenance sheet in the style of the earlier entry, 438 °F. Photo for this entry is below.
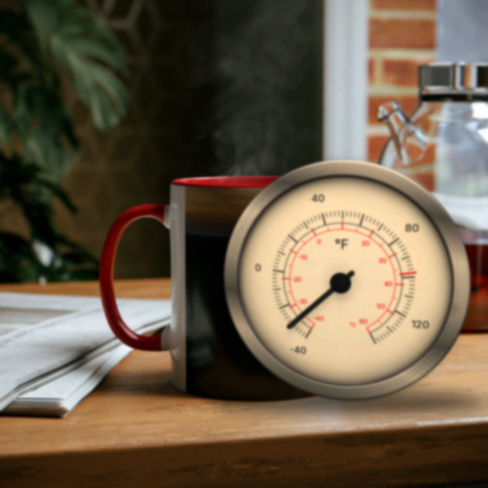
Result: -30 °F
